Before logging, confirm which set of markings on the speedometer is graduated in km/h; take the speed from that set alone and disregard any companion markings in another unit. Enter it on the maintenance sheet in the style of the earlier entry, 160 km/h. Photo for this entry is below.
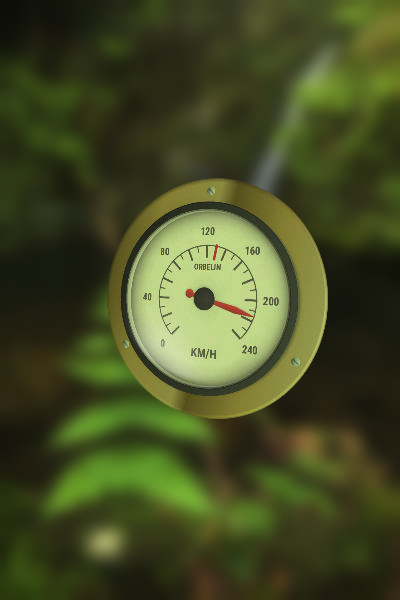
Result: 215 km/h
